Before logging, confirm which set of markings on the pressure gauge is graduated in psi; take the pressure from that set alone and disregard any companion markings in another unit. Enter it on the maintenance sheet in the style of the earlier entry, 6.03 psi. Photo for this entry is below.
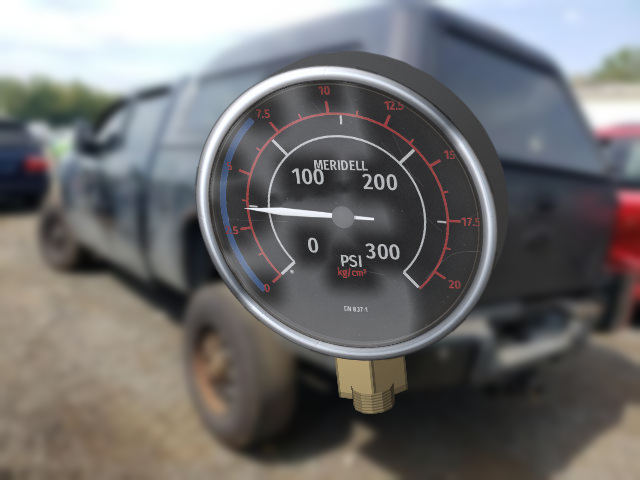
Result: 50 psi
